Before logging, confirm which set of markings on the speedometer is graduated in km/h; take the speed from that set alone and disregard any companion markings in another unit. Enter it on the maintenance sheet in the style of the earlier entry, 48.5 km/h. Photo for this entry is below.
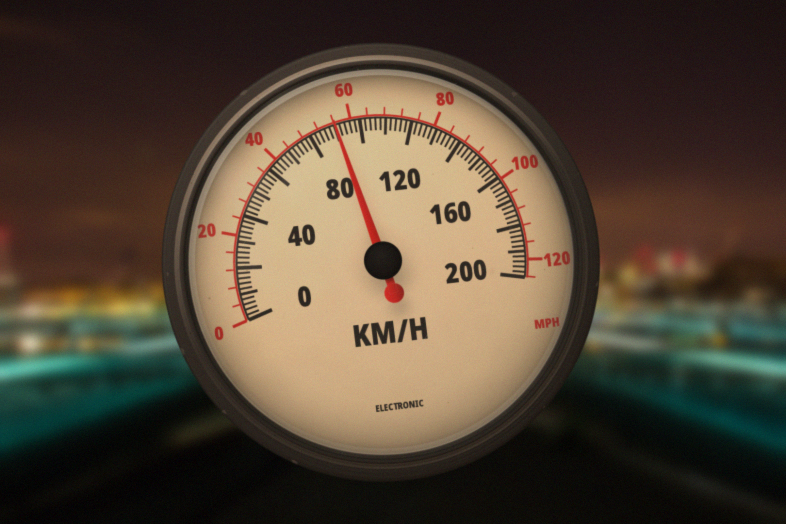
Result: 90 km/h
